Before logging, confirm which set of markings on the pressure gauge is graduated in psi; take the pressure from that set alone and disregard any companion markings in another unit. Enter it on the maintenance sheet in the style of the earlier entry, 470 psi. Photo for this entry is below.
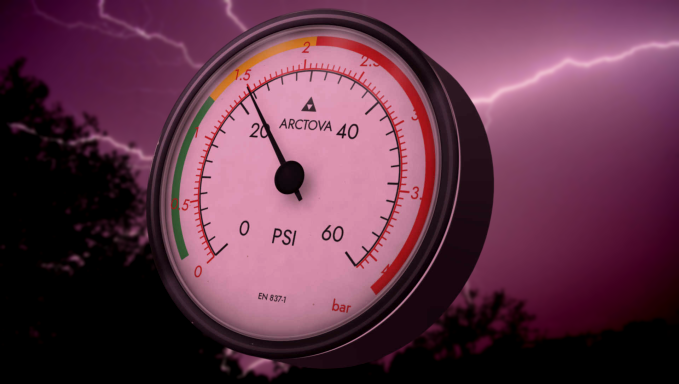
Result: 22 psi
